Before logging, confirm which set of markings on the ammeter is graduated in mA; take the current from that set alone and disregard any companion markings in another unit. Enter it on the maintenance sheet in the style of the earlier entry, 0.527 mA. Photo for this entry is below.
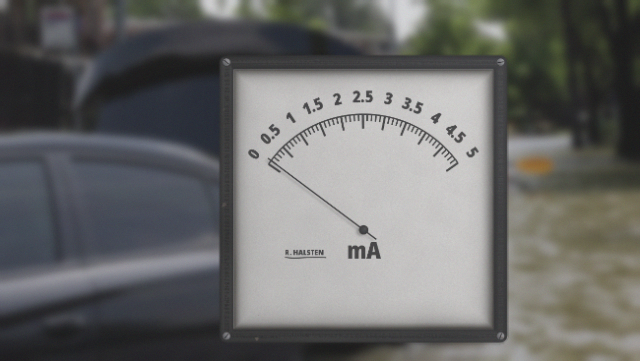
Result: 0.1 mA
